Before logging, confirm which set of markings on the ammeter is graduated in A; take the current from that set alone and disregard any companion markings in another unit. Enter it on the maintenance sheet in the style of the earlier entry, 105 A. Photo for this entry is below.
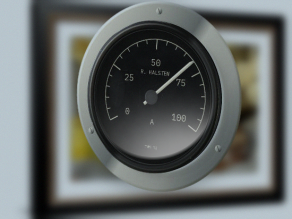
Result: 70 A
